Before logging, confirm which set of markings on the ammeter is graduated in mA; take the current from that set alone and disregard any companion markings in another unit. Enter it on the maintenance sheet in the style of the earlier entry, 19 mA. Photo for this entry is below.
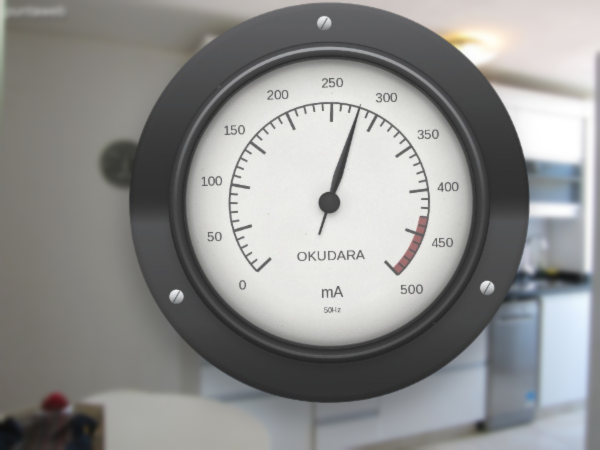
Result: 280 mA
